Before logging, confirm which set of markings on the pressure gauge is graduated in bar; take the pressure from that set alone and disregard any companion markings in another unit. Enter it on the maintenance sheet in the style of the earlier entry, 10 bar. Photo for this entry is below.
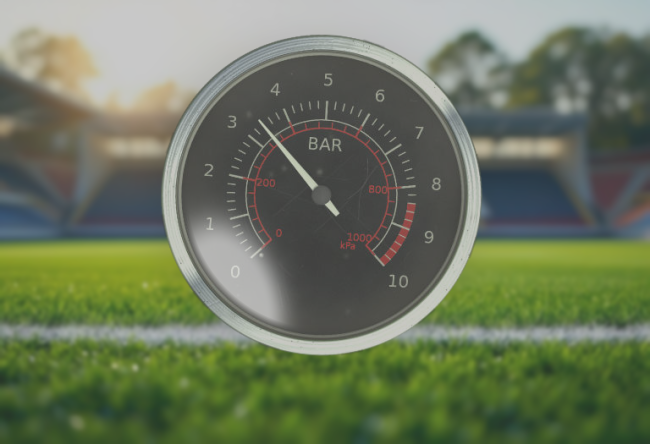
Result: 3.4 bar
